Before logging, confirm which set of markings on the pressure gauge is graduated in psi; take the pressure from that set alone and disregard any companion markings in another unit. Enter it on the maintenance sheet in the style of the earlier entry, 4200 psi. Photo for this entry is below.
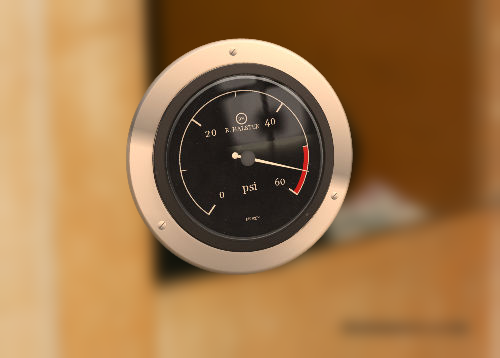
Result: 55 psi
